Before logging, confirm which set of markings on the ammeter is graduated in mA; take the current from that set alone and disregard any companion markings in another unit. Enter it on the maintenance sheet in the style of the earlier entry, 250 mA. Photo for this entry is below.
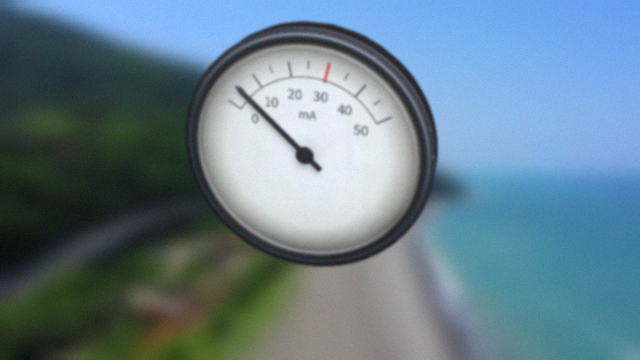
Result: 5 mA
